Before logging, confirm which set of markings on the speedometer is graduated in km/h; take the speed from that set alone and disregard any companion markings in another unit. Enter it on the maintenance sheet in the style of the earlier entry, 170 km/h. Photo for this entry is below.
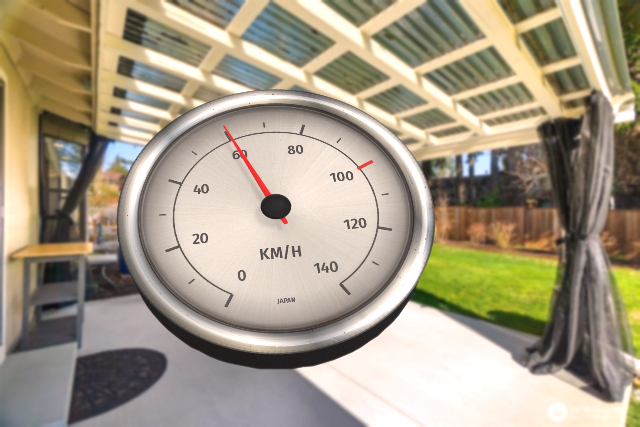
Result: 60 km/h
